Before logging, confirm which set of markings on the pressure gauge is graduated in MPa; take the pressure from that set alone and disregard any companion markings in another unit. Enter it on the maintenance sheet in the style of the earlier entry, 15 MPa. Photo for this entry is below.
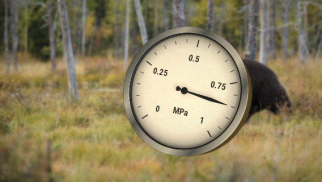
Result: 0.85 MPa
